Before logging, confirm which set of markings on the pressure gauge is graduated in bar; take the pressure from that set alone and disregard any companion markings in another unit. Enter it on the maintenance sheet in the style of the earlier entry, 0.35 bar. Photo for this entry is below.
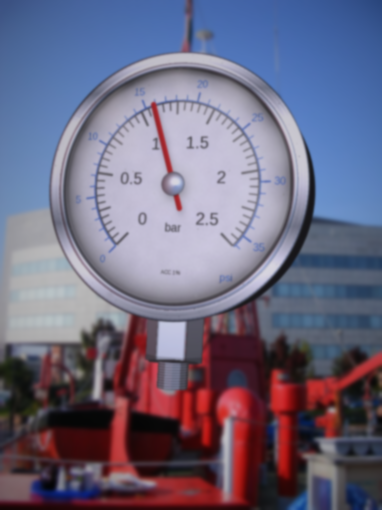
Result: 1.1 bar
